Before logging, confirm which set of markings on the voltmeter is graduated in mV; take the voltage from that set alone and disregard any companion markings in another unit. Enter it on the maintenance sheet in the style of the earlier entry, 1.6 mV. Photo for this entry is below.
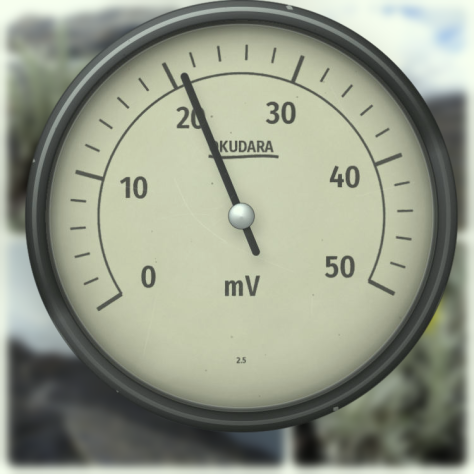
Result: 21 mV
